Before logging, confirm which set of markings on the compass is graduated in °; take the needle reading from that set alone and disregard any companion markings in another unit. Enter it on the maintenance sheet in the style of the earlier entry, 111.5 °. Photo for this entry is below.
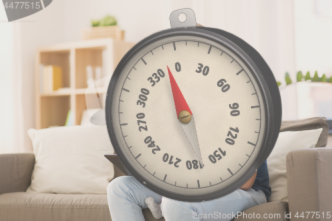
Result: 350 °
